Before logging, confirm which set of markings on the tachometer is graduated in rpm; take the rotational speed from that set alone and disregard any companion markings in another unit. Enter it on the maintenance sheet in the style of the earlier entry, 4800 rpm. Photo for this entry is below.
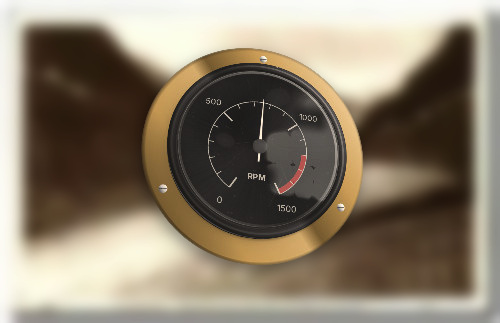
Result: 750 rpm
